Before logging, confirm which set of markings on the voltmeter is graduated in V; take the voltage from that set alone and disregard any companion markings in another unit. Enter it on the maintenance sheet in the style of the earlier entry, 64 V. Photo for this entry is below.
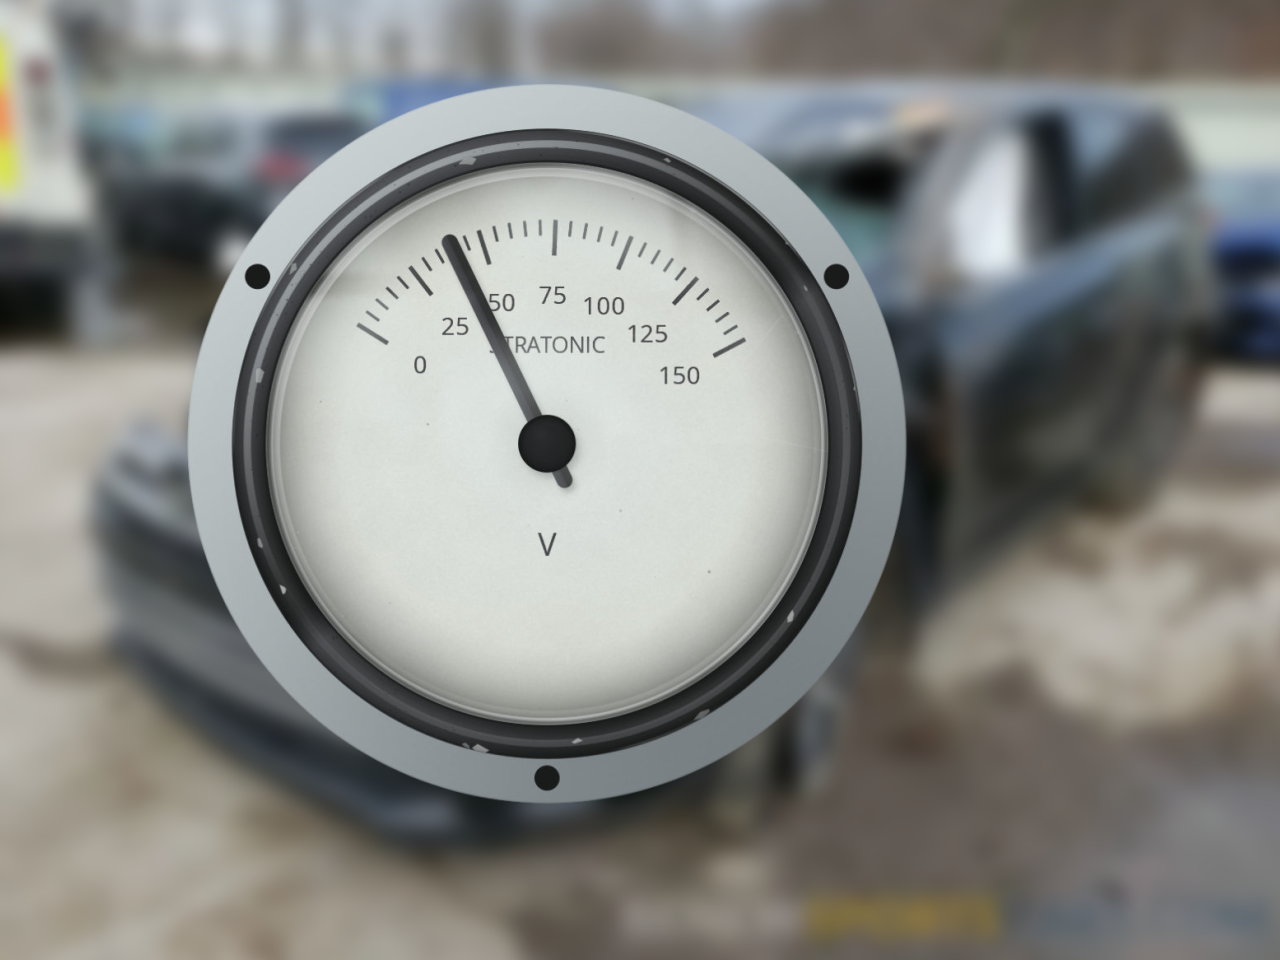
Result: 40 V
